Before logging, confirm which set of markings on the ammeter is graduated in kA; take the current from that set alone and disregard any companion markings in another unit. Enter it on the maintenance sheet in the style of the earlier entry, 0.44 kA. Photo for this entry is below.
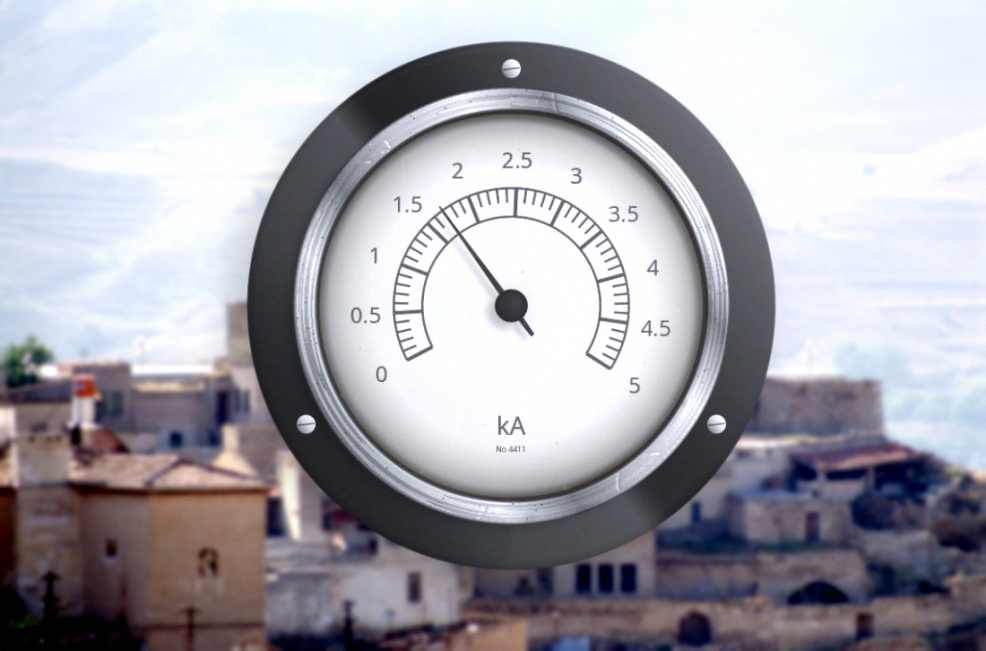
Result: 1.7 kA
